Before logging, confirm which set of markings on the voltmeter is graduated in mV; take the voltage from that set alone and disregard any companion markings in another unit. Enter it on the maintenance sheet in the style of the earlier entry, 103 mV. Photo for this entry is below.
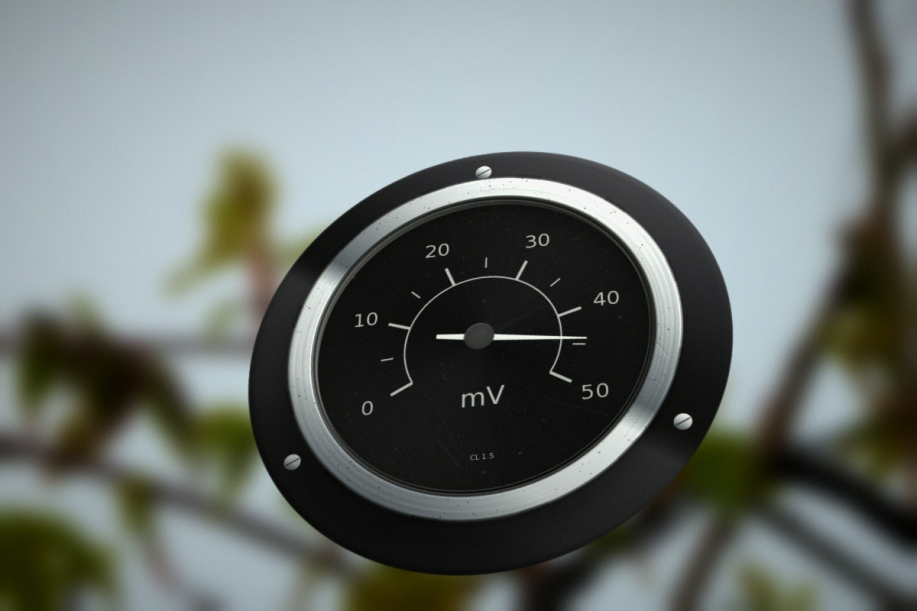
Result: 45 mV
